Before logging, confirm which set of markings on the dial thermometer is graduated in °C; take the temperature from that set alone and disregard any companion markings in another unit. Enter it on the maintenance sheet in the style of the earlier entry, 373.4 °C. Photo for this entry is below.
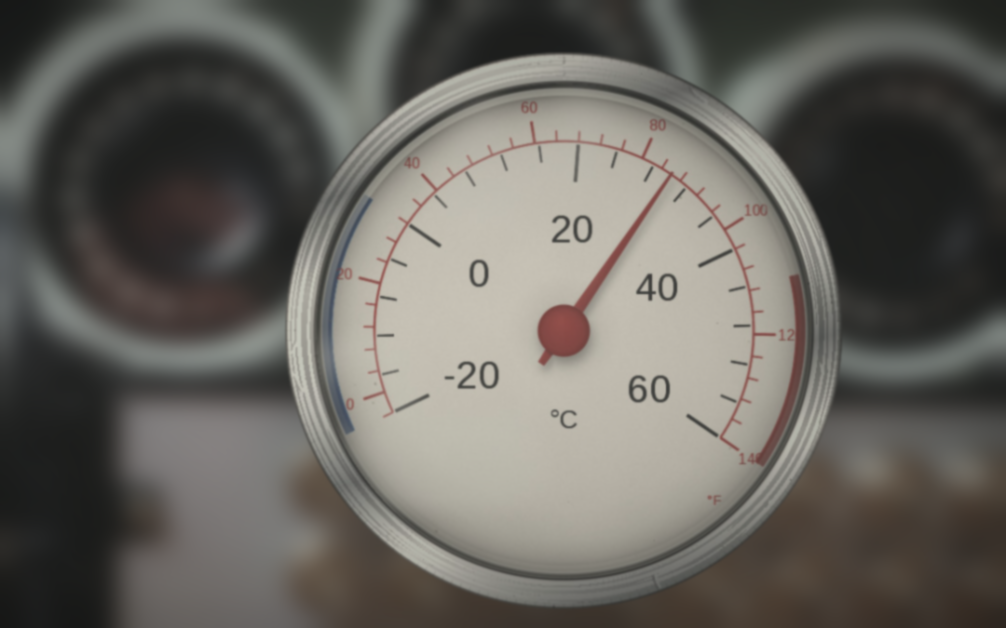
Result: 30 °C
